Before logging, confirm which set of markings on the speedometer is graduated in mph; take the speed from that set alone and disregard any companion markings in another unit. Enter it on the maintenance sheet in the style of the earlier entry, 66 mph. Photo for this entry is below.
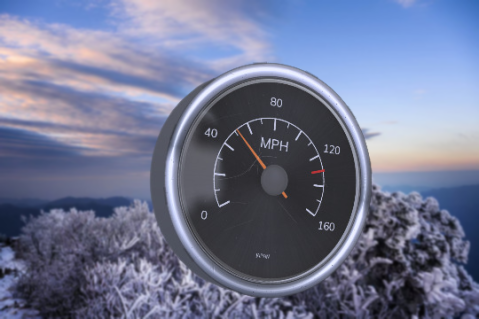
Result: 50 mph
